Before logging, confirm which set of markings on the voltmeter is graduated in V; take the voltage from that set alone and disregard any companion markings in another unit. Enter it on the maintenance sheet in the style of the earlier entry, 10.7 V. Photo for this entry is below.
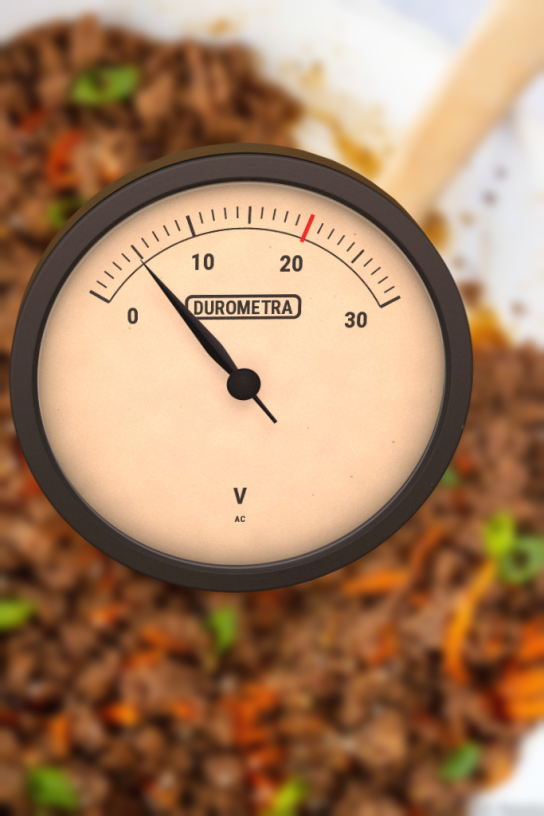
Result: 5 V
